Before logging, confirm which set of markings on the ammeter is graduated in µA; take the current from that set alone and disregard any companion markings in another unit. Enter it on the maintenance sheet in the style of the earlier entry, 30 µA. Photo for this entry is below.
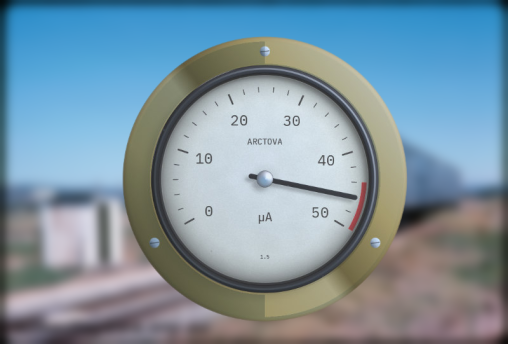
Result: 46 µA
